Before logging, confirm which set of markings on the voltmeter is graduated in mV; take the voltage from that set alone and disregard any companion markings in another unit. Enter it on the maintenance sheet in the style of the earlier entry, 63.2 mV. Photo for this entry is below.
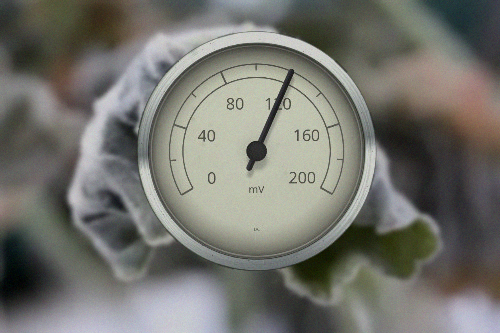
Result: 120 mV
